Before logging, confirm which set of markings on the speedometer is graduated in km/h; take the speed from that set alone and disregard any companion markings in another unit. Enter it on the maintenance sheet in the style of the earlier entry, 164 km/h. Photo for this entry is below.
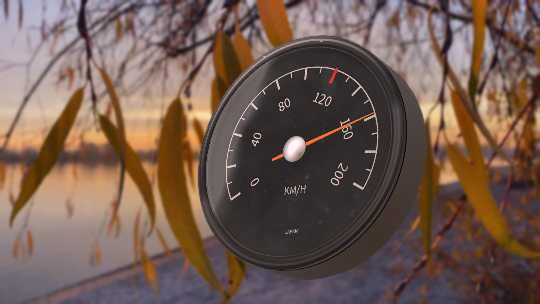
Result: 160 km/h
